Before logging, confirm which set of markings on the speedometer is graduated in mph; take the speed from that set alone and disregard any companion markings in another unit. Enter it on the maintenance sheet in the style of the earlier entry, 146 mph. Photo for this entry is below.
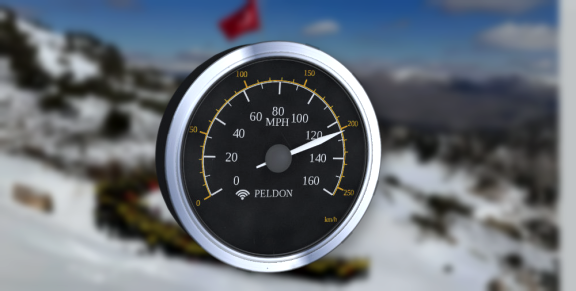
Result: 125 mph
